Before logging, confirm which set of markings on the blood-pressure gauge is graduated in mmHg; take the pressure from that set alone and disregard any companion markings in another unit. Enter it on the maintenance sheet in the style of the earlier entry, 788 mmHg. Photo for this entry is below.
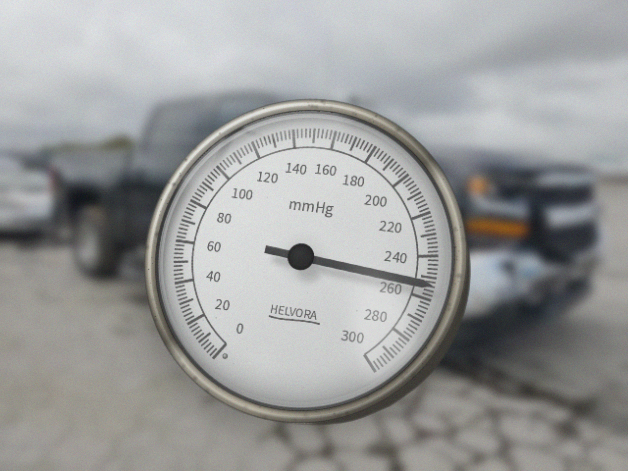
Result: 254 mmHg
